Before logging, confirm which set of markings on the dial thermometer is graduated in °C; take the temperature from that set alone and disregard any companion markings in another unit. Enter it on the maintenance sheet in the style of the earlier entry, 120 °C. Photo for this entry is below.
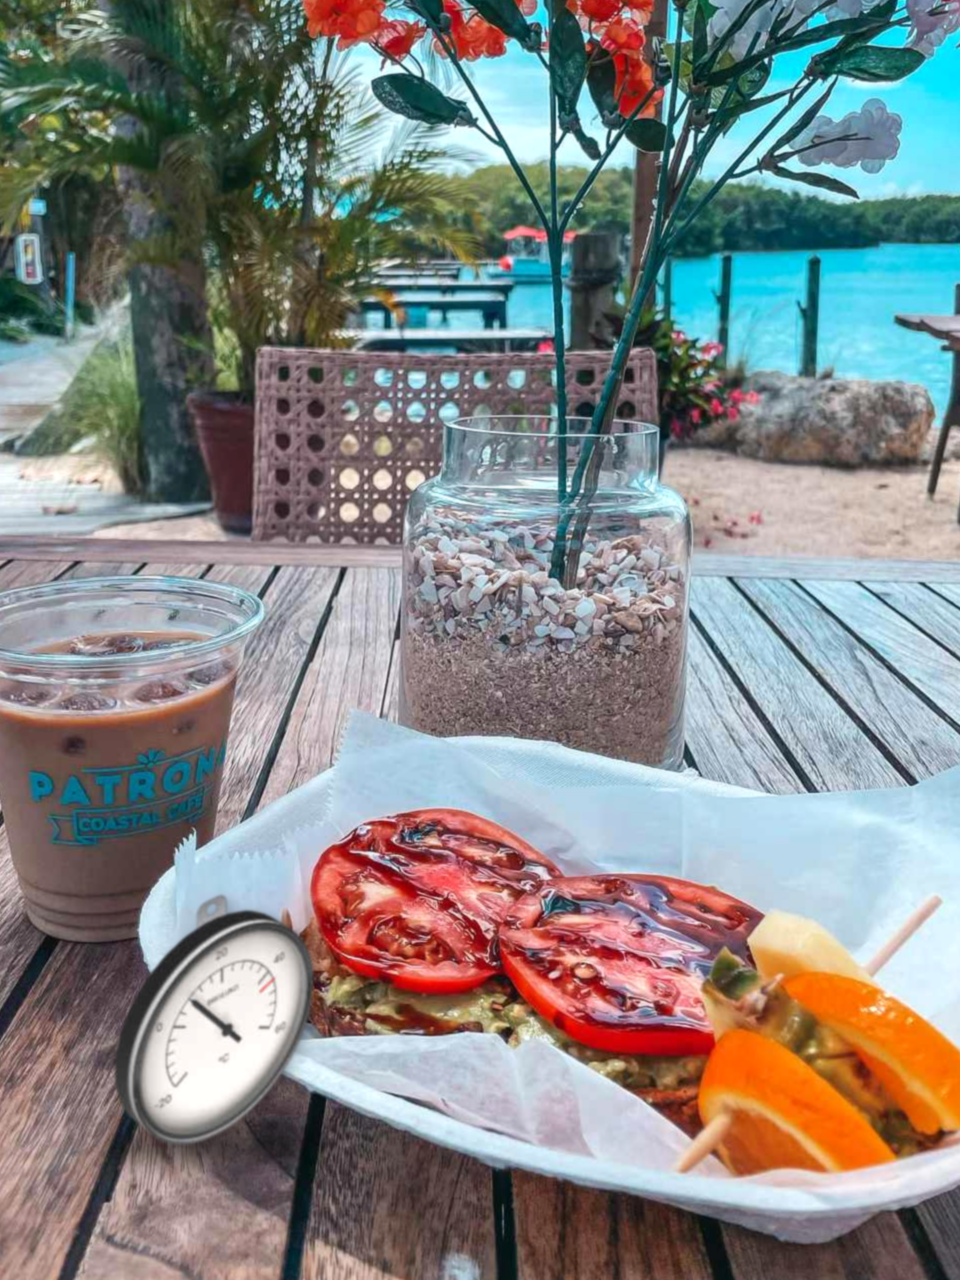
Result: 8 °C
